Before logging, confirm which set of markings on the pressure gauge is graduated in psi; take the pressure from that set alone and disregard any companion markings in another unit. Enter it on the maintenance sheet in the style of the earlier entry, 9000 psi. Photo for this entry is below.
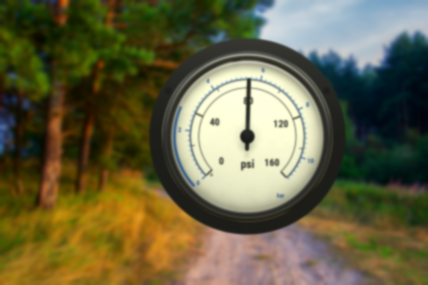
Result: 80 psi
